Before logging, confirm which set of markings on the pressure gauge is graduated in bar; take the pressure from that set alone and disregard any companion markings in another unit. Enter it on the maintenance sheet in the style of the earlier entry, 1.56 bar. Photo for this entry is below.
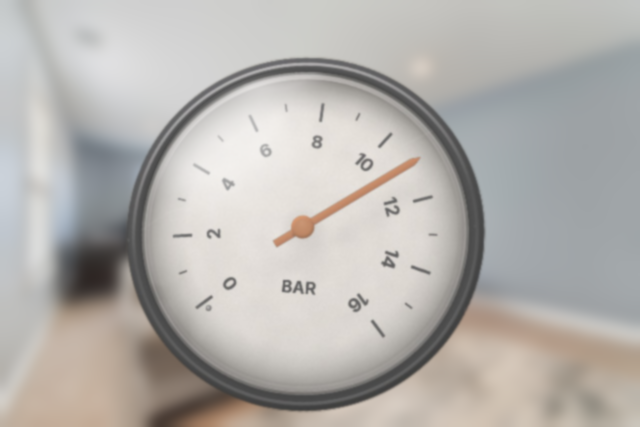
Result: 11 bar
